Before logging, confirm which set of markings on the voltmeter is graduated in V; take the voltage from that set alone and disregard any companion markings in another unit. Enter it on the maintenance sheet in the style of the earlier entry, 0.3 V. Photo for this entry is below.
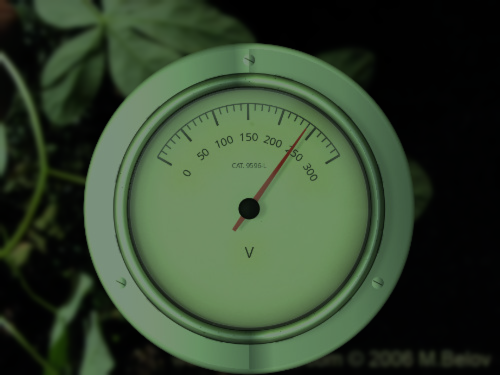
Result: 240 V
